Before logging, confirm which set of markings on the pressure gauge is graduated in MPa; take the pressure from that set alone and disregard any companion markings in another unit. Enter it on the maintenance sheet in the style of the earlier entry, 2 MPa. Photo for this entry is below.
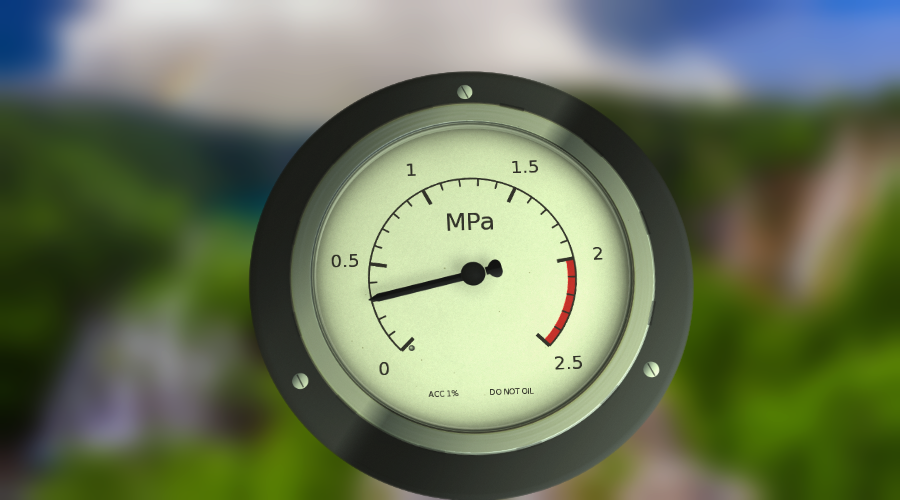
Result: 0.3 MPa
